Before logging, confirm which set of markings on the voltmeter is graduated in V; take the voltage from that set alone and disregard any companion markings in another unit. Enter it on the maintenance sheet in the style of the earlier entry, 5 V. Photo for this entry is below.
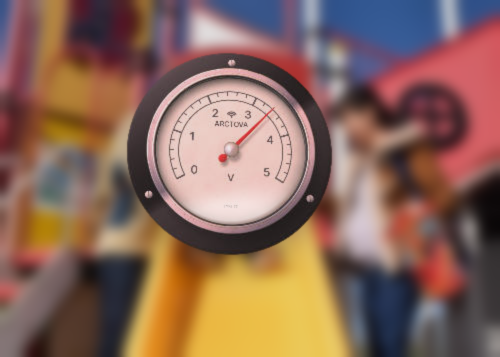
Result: 3.4 V
